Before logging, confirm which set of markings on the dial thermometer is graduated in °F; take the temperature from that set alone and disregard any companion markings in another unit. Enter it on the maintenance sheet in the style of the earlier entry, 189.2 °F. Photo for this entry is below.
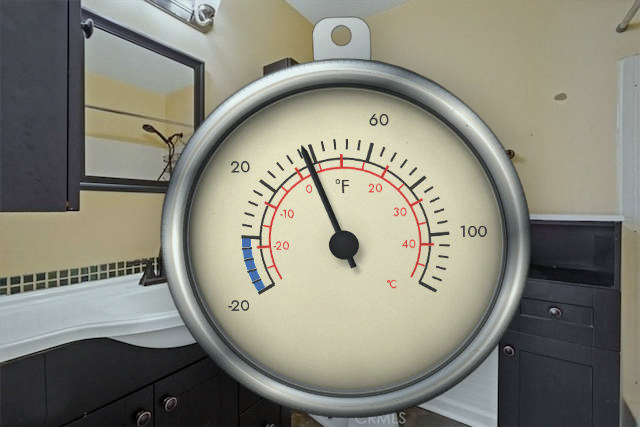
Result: 38 °F
